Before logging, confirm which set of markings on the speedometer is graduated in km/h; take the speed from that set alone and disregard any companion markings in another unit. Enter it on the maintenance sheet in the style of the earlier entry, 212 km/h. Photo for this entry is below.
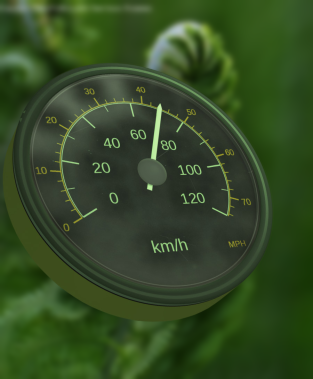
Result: 70 km/h
